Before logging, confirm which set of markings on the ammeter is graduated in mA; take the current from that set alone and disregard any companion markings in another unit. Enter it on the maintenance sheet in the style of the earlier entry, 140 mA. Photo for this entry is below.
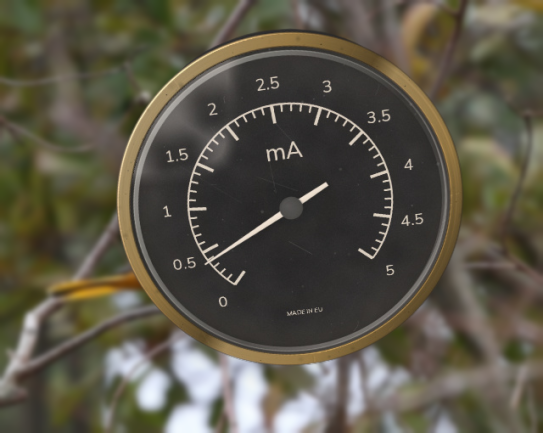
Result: 0.4 mA
